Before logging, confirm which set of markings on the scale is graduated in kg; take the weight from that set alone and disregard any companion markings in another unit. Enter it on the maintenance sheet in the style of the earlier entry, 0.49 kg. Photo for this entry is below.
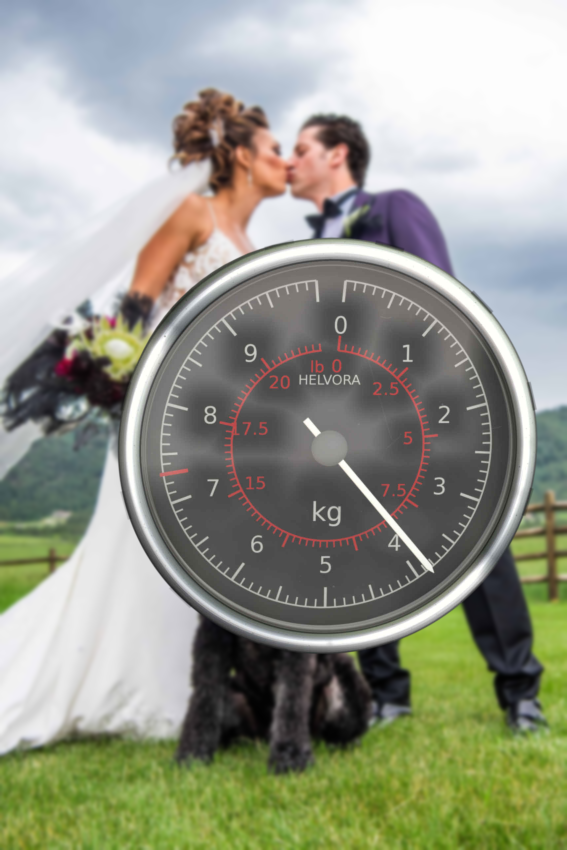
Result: 3.85 kg
